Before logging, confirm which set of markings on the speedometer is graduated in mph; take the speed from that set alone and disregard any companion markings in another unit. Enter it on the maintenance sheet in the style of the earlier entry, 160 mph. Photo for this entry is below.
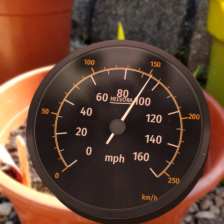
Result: 95 mph
